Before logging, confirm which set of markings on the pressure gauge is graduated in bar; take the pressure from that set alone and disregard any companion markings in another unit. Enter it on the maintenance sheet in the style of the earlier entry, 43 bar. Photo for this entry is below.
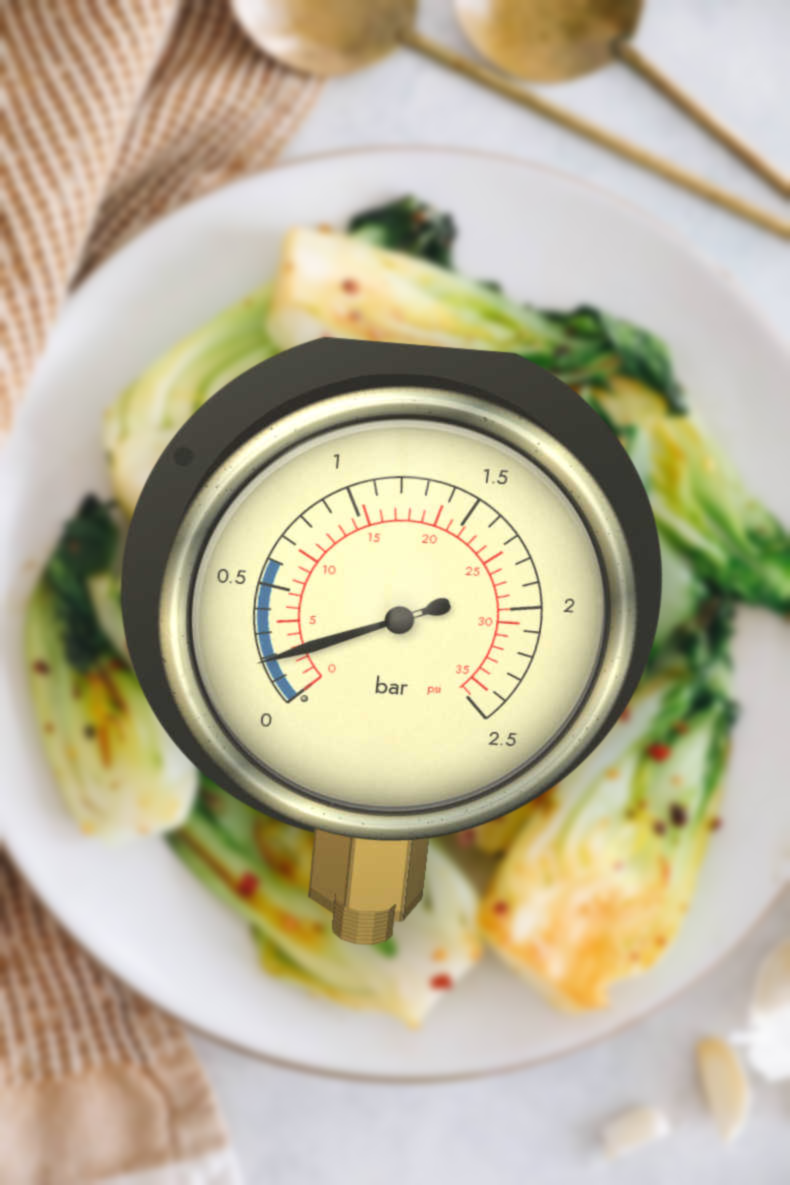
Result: 0.2 bar
